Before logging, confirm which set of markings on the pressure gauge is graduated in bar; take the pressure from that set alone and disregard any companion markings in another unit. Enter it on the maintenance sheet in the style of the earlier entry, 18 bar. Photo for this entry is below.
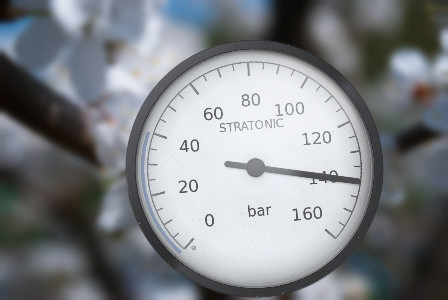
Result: 140 bar
